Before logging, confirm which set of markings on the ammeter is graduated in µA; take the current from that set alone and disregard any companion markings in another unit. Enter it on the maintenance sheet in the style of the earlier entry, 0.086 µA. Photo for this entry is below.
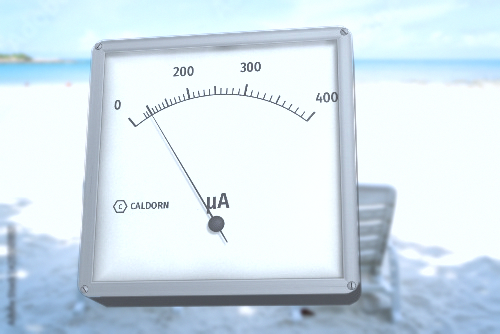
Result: 100 µA
